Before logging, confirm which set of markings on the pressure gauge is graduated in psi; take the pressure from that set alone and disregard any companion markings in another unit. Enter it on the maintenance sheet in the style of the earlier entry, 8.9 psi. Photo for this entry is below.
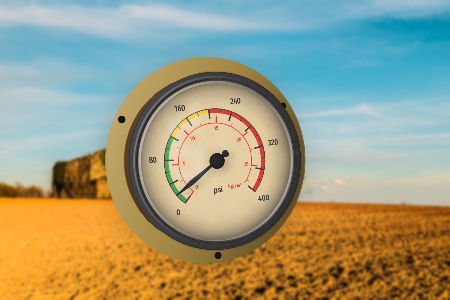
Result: 20 psi
